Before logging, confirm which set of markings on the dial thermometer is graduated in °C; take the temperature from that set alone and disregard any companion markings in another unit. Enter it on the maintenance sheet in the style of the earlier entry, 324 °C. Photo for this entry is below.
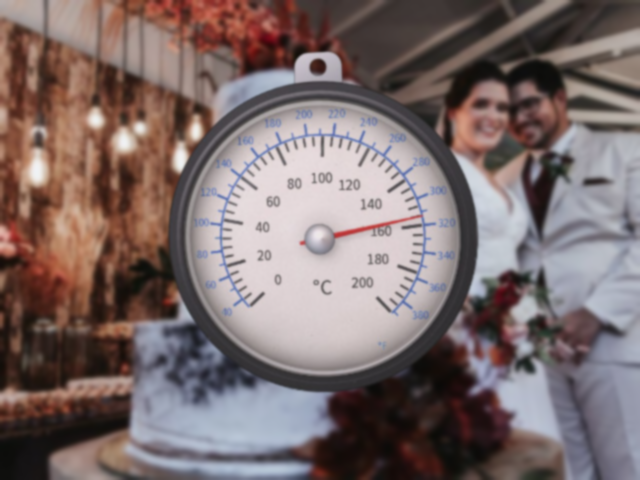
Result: 156 °C
